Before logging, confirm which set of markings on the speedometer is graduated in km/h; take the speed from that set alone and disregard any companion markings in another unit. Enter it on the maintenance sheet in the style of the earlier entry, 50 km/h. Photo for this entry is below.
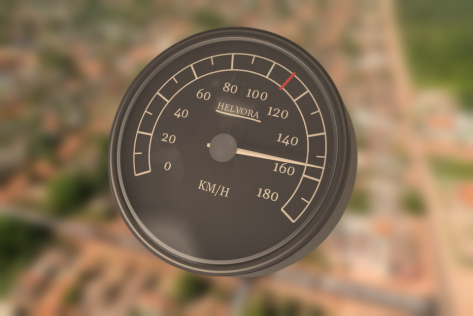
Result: 155 km/h
